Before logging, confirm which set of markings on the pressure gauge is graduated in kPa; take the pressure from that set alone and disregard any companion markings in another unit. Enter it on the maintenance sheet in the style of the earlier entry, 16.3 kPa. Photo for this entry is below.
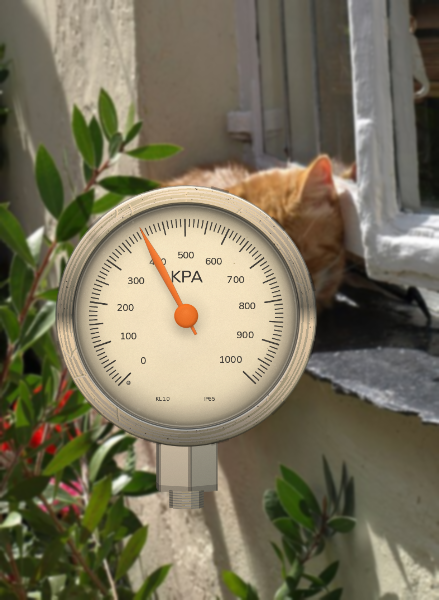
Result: 400 kPa
